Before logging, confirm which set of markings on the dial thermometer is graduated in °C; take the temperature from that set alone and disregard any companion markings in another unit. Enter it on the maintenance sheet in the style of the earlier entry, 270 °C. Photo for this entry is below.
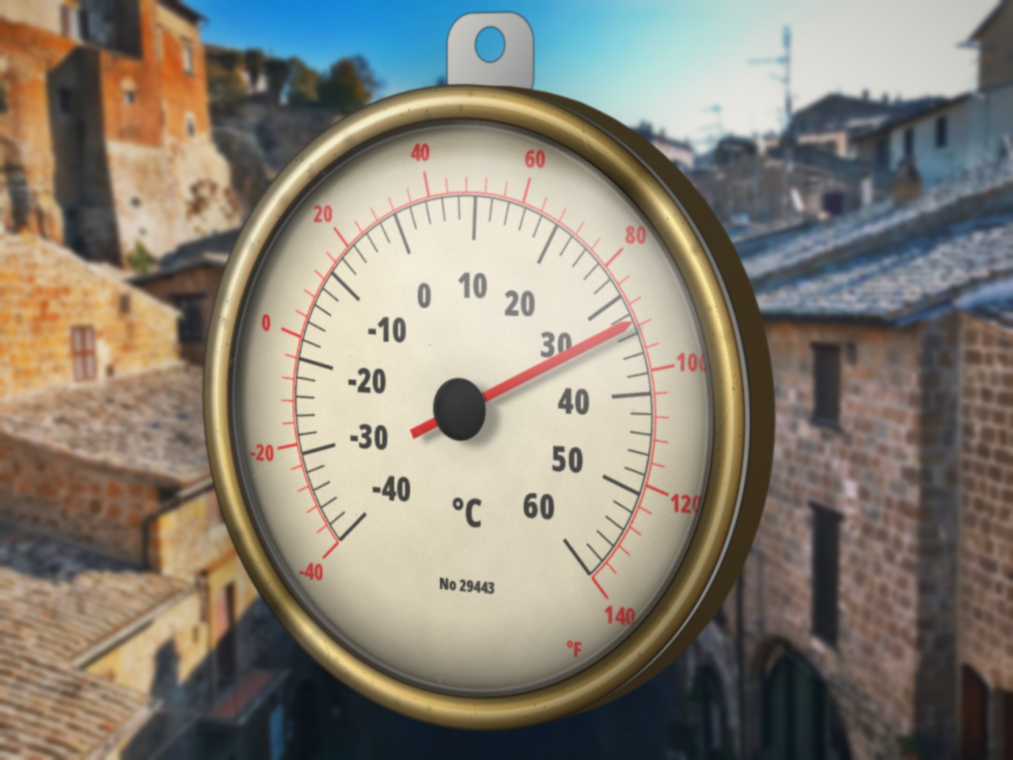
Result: 33 °C
